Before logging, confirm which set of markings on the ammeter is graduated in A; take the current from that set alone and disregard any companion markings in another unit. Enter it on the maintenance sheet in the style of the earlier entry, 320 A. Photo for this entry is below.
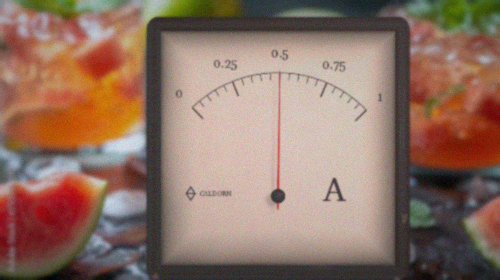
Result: 0.5 A
